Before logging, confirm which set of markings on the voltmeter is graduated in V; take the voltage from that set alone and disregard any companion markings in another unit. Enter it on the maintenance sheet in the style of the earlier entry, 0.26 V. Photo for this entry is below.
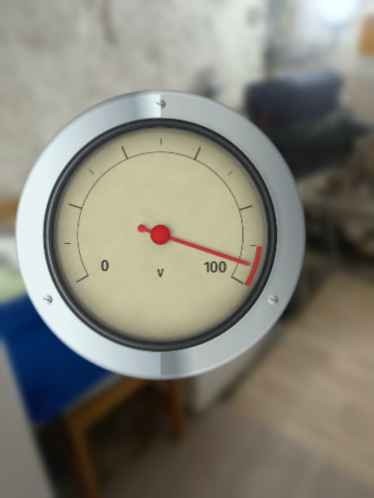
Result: 95 V
